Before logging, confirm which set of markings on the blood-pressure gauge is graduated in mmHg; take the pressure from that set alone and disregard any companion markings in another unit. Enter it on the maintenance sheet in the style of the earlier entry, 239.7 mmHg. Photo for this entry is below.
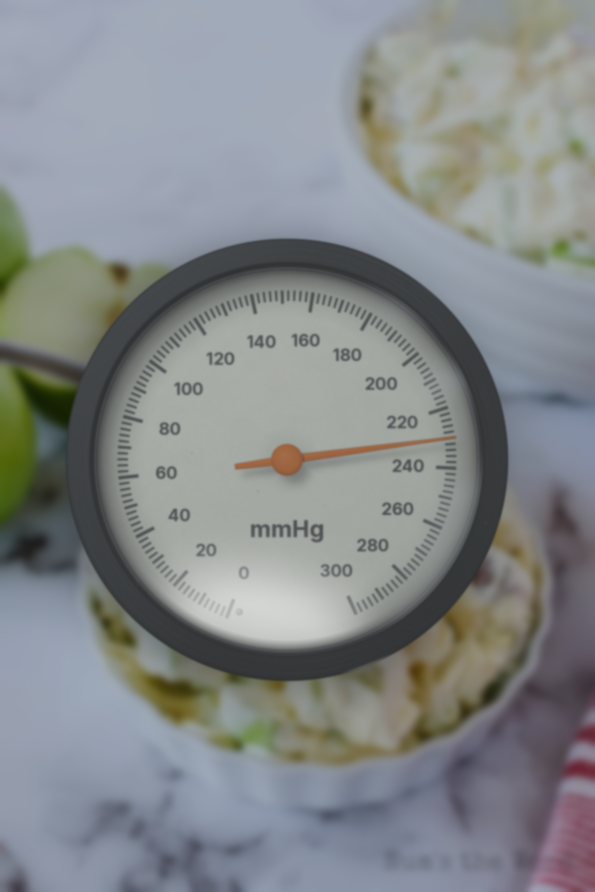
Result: 230 mmHg
